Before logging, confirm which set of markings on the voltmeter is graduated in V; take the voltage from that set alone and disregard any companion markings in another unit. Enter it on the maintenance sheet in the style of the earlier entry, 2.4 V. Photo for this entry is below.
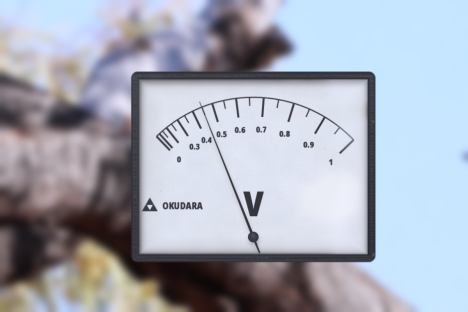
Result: 0.45 V
